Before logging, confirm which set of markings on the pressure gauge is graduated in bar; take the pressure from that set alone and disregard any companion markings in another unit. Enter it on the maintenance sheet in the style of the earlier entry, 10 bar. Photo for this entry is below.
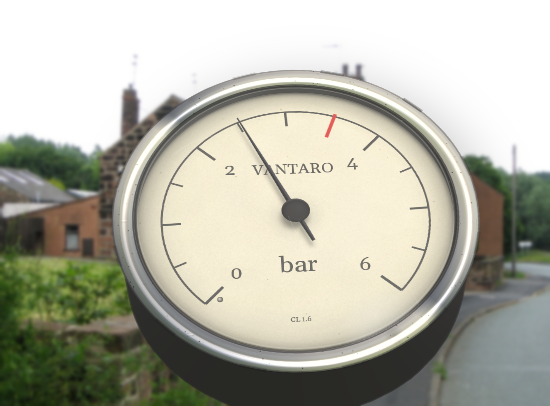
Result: 2.5 bar
